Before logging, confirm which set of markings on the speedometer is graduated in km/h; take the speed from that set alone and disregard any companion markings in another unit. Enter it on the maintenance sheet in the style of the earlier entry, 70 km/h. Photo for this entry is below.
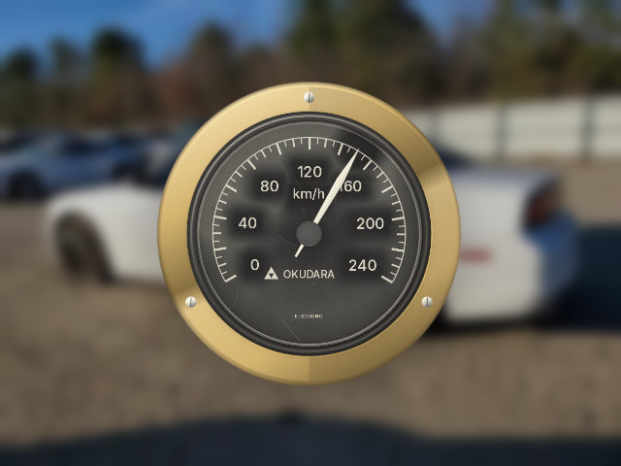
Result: 150 km/h
